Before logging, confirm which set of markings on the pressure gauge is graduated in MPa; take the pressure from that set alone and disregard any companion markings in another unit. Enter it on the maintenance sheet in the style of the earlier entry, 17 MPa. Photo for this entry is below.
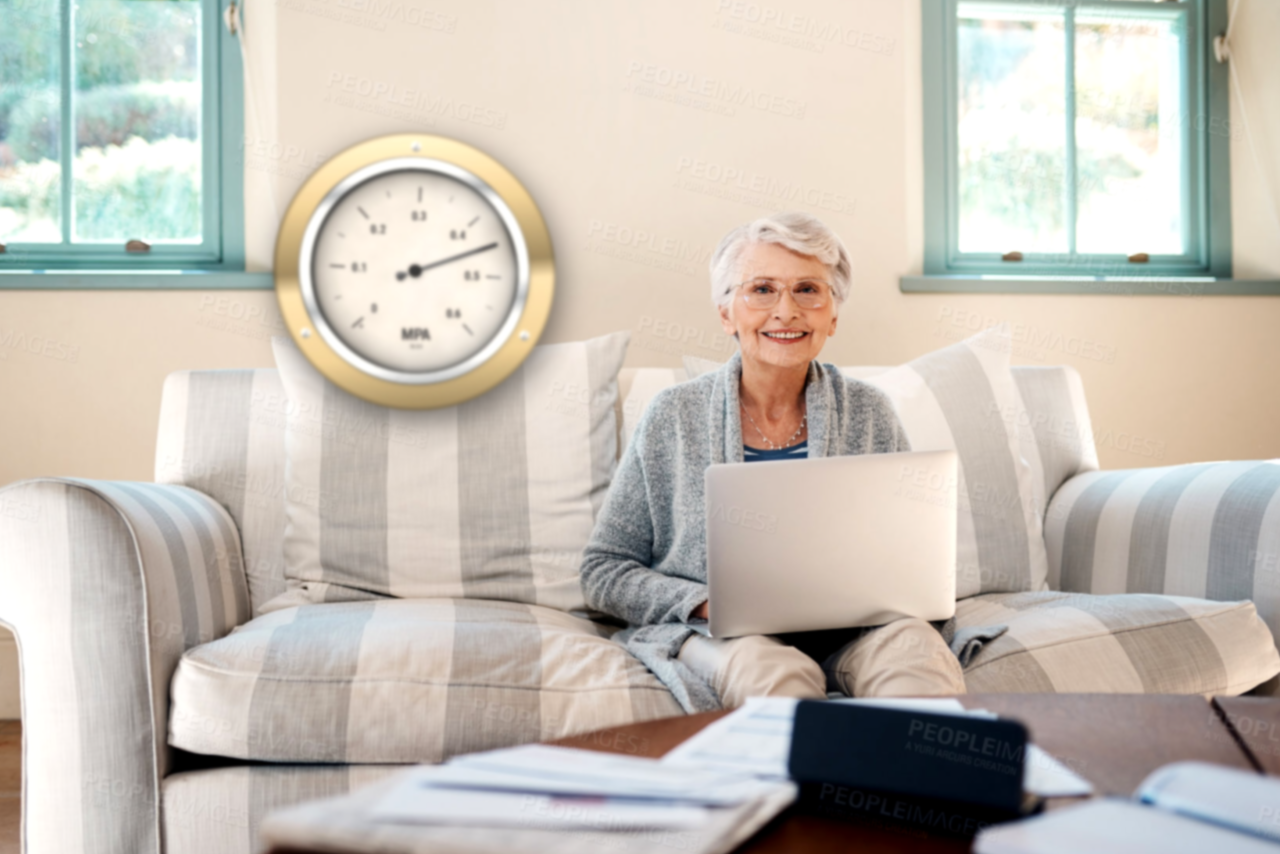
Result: 0.45 MPa
